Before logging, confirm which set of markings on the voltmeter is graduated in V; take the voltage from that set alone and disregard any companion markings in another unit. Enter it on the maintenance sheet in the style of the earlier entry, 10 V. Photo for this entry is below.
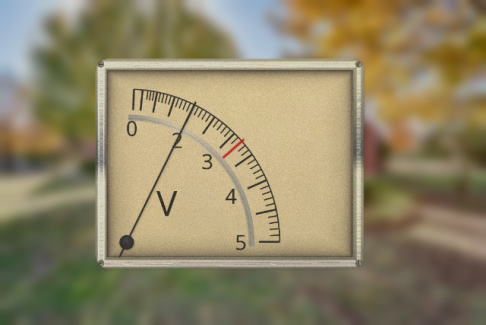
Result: 2 V
